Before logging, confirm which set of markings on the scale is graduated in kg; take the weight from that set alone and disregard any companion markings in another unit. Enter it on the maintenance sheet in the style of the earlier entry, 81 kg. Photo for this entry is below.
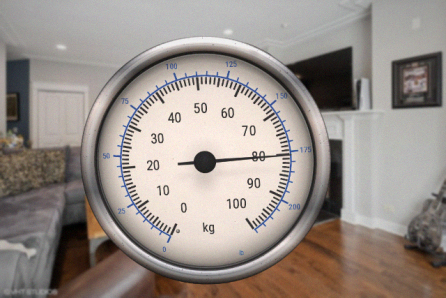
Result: 80 kg
